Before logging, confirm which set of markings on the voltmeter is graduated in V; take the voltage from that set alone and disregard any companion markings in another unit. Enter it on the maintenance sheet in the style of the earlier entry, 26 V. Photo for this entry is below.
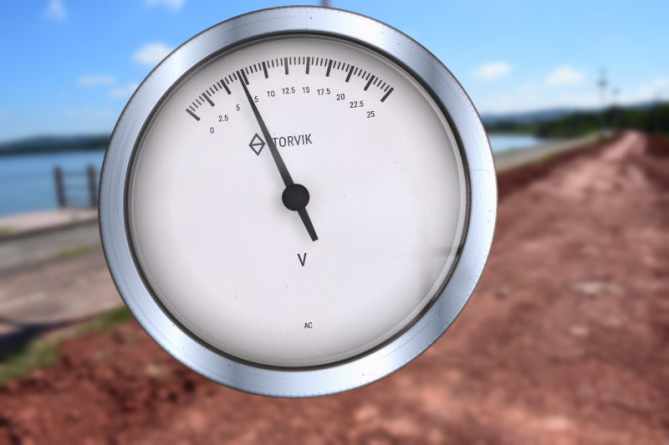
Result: 7 V
